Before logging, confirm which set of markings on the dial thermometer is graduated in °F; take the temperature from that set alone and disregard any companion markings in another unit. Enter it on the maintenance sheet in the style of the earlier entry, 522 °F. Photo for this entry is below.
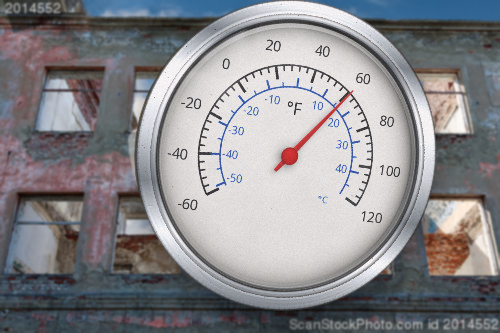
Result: 60 °F
